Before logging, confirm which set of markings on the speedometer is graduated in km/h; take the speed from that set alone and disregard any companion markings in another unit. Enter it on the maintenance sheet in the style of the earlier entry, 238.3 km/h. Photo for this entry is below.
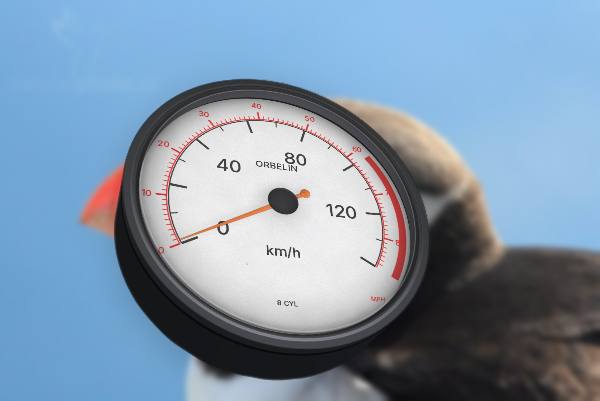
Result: 0 km/h
